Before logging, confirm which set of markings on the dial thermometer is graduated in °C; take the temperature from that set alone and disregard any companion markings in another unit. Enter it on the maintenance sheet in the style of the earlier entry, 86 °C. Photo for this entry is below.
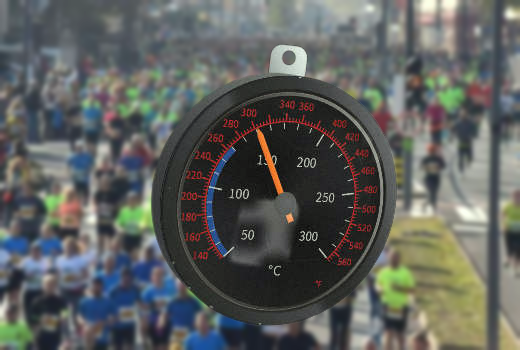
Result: 150 °C
